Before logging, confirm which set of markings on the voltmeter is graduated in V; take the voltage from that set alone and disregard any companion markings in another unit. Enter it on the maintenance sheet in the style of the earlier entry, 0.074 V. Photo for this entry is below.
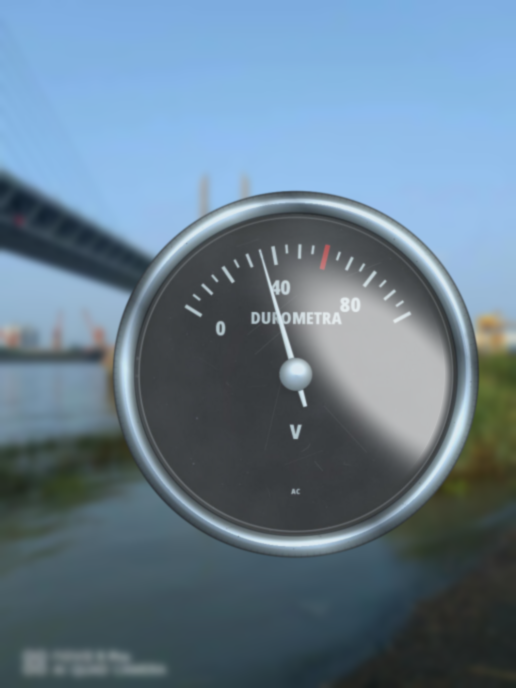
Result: 35 V
